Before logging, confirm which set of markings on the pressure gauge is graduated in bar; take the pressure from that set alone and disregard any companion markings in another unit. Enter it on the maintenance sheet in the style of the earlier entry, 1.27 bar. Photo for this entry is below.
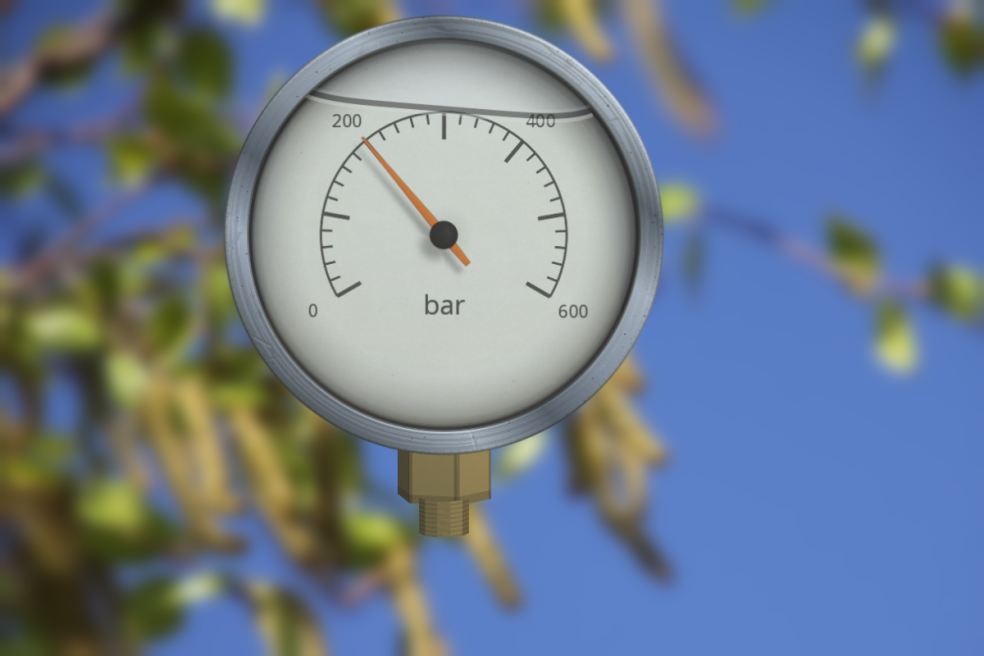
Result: 200 bar
